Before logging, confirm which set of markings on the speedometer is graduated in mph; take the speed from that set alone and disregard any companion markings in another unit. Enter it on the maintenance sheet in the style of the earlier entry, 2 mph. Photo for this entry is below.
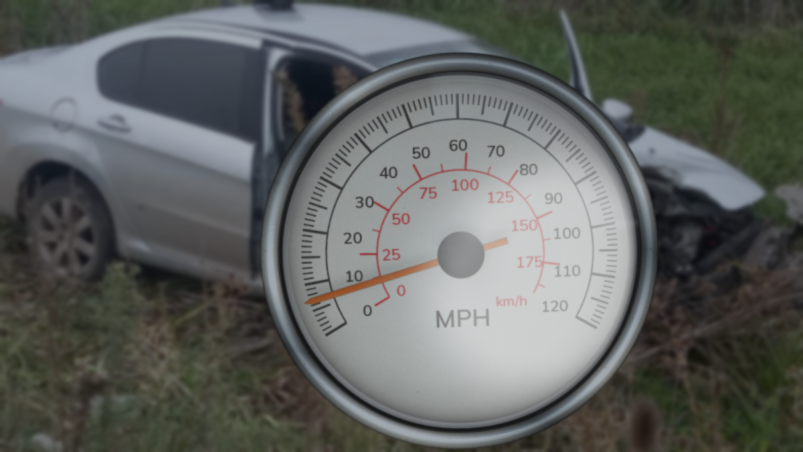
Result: 7 mph
